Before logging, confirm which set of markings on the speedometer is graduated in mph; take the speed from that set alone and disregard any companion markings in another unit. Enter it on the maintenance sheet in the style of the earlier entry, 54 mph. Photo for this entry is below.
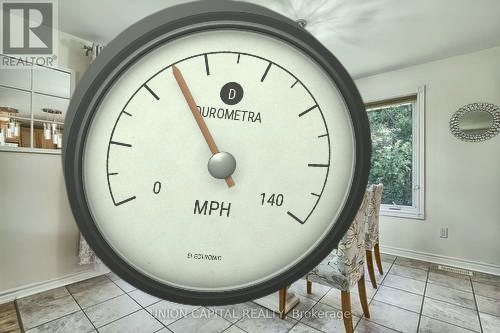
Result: 50 mph
